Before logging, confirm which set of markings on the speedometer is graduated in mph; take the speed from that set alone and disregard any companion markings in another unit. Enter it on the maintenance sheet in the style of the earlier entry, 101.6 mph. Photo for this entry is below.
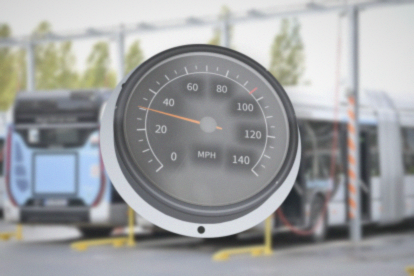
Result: 30 mph
